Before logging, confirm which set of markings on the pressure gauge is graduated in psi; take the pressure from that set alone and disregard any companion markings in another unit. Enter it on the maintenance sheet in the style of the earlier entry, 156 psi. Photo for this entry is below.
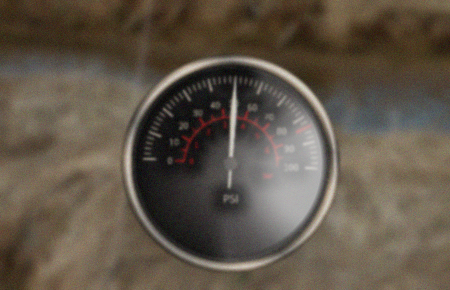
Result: 50 psi
